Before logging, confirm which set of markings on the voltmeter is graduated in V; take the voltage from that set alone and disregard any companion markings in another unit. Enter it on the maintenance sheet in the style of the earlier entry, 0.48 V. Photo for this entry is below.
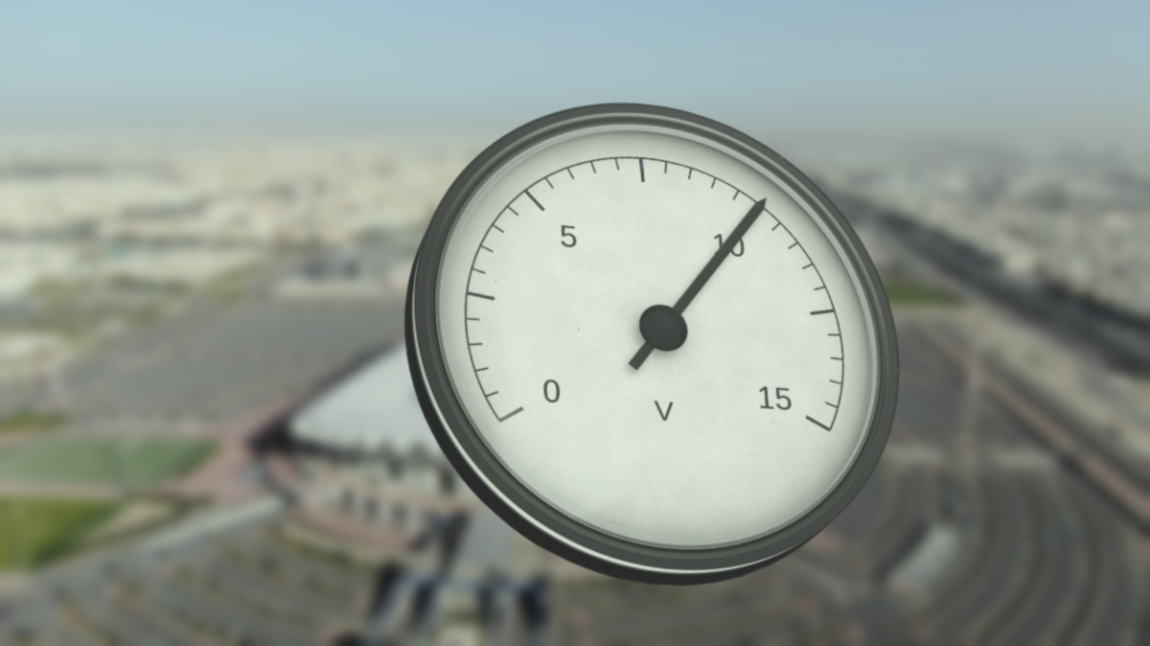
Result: 10 V
